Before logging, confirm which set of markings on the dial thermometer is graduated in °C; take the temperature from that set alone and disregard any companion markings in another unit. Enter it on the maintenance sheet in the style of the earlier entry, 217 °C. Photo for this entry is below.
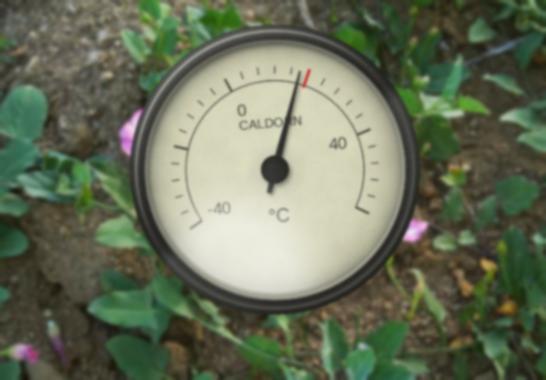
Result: 18 °C
